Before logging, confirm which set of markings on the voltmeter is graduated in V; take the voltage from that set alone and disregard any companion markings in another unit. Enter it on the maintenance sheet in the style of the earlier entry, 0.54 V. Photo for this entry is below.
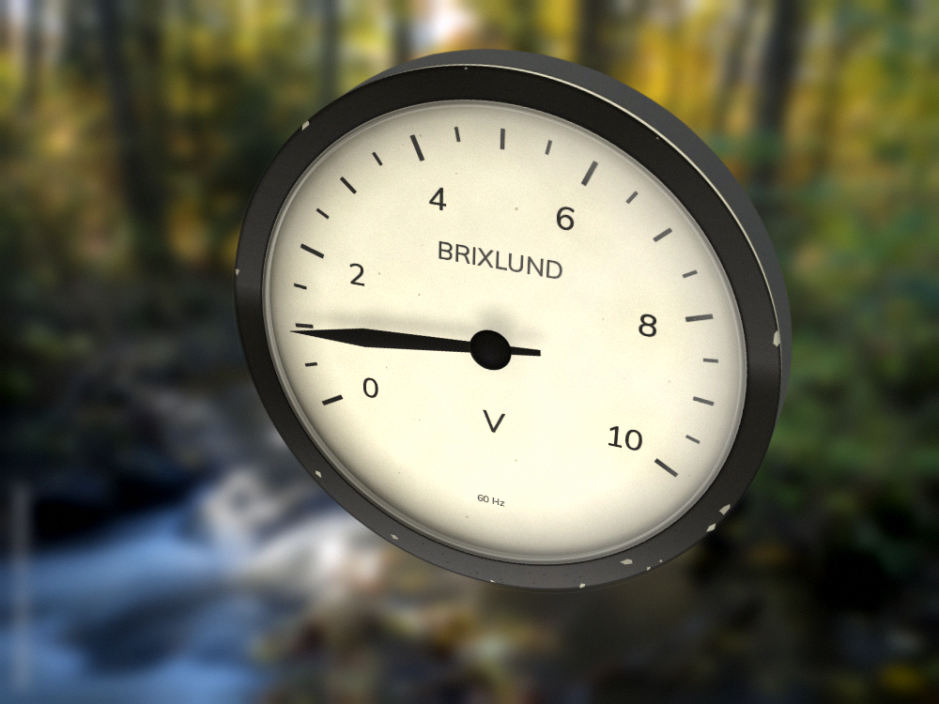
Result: 1 V
